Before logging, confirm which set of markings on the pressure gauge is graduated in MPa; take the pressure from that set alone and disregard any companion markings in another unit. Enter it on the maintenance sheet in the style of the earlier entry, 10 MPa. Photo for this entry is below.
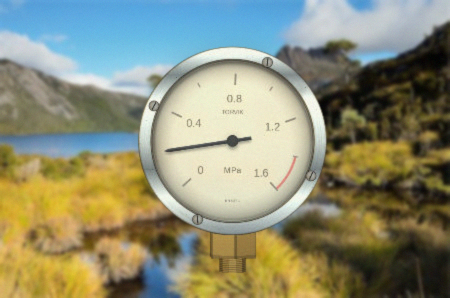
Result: 0.2 MPa
